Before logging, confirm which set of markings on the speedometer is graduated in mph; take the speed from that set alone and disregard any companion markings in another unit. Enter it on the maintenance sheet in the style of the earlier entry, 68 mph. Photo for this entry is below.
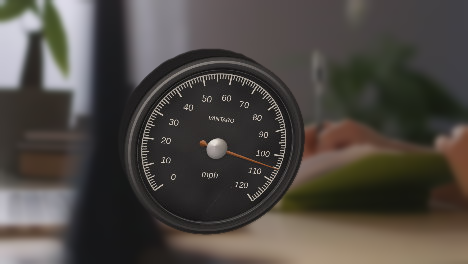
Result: 105 mph
